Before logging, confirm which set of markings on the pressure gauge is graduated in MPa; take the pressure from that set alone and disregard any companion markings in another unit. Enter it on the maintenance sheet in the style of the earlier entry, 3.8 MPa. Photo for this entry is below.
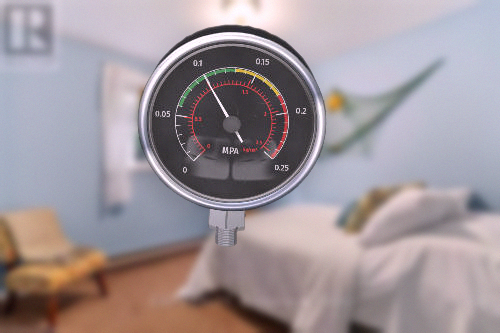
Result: 0.1 MPa
